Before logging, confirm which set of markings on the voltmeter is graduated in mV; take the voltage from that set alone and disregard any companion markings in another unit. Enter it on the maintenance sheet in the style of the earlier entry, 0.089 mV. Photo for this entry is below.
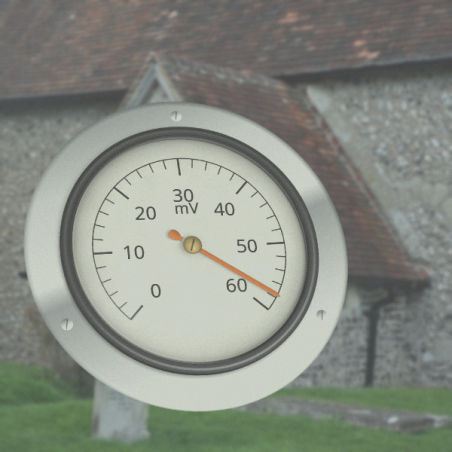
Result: 58 mV
